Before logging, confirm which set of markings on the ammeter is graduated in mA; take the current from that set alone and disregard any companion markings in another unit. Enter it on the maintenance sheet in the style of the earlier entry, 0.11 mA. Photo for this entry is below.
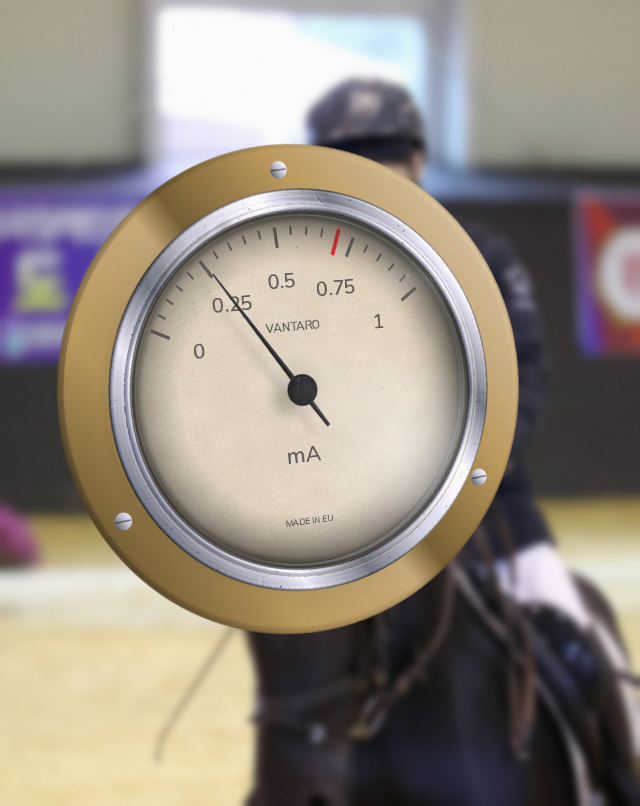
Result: 0.25 mA
